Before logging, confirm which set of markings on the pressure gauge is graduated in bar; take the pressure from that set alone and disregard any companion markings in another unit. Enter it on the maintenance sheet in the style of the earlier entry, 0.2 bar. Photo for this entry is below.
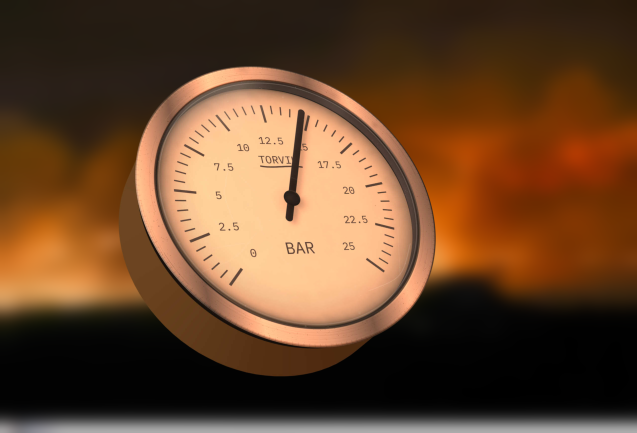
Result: 14.5 bar
